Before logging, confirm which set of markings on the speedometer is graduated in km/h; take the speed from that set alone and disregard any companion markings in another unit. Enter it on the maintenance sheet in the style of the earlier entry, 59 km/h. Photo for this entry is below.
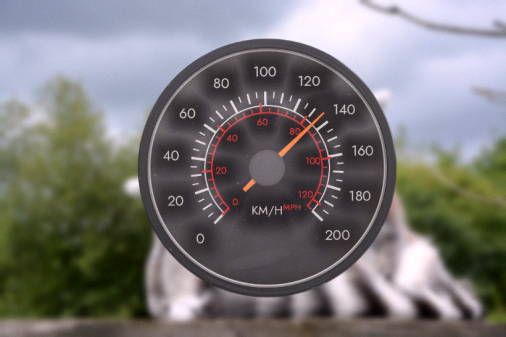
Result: 135 km/h
